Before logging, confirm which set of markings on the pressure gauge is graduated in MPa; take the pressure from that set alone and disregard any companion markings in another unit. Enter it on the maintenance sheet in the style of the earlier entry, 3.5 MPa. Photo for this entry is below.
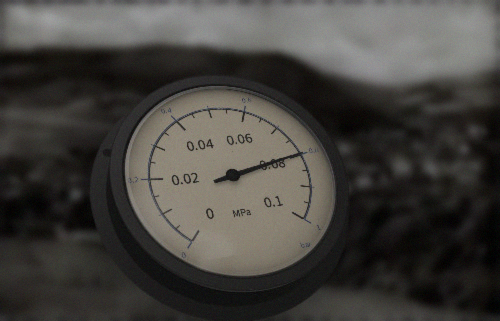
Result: 0.08 MPa
